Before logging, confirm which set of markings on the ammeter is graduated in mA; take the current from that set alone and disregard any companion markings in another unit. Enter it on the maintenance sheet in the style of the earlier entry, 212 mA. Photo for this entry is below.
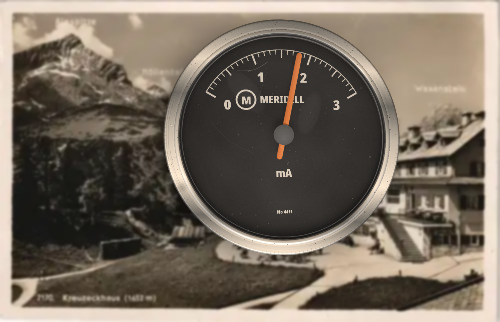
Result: 1.8 mA
